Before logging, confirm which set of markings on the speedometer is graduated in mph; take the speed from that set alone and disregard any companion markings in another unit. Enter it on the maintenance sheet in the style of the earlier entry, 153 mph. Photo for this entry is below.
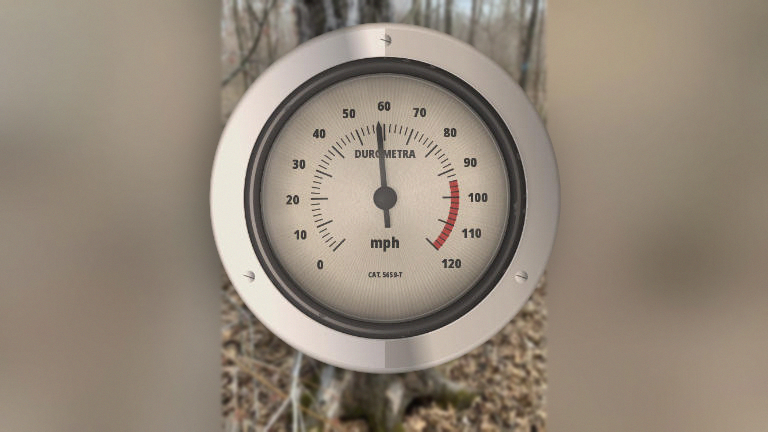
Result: 58 mph
